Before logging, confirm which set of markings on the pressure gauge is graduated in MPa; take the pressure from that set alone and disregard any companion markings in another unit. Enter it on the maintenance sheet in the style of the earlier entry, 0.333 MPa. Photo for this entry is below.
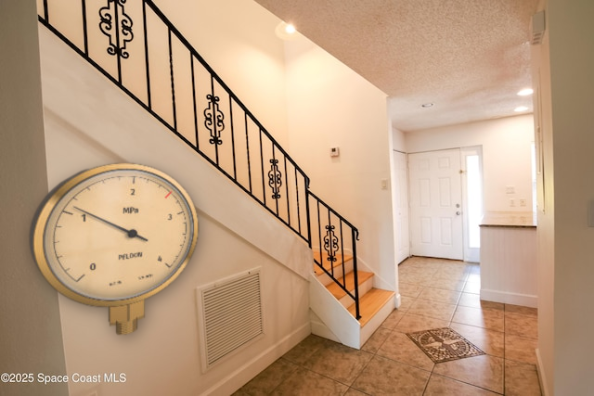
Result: 1.1 MPa
